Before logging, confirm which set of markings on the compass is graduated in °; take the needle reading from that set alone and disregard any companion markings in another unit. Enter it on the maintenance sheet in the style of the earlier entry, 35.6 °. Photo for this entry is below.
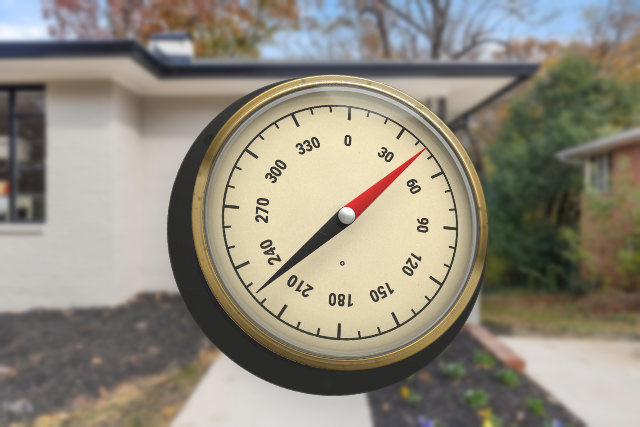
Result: 45 °
